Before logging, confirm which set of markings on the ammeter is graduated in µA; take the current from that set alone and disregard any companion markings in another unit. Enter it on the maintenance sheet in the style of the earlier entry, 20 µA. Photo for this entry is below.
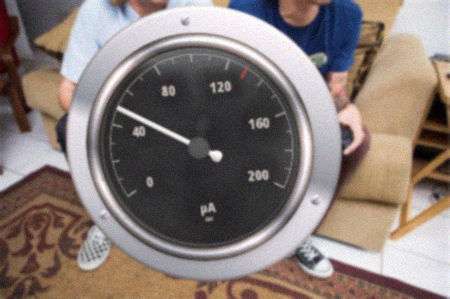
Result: 50 µA
